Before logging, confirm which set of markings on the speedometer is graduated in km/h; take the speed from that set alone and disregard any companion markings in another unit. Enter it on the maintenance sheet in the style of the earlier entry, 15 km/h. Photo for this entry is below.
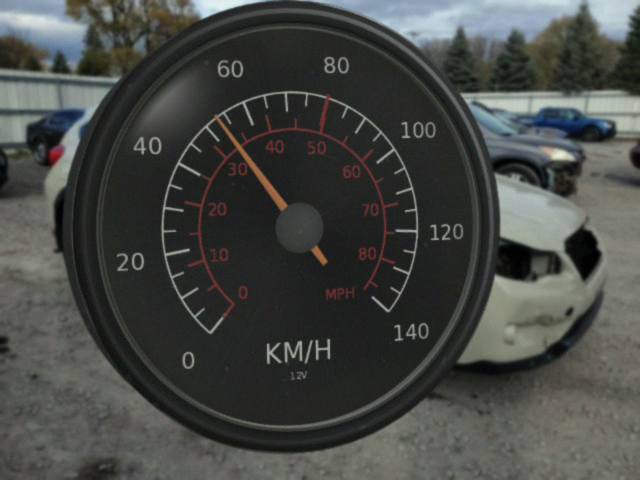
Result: 52.5 km/h
